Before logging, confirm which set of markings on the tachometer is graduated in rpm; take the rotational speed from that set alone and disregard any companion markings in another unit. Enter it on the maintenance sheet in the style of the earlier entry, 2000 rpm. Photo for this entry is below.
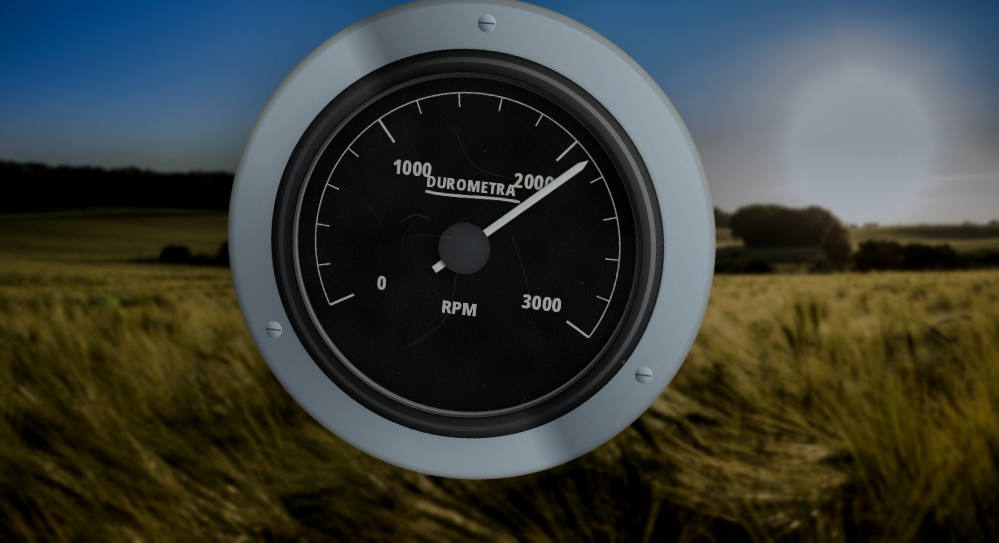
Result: 2100 rpm
